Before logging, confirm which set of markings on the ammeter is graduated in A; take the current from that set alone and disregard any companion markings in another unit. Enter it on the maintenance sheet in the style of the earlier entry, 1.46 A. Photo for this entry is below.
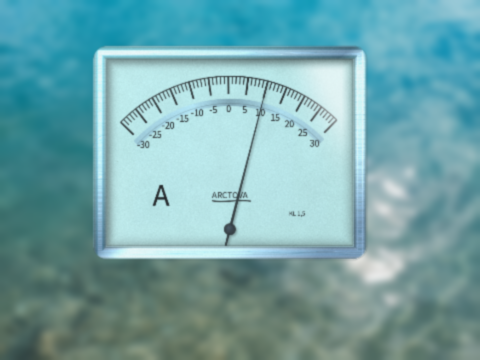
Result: 10 A
